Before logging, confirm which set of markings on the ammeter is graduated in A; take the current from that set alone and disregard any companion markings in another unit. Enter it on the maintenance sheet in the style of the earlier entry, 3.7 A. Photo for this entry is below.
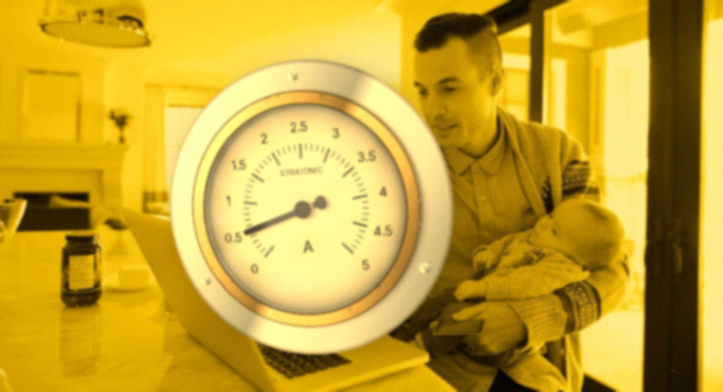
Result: 0.5 A
